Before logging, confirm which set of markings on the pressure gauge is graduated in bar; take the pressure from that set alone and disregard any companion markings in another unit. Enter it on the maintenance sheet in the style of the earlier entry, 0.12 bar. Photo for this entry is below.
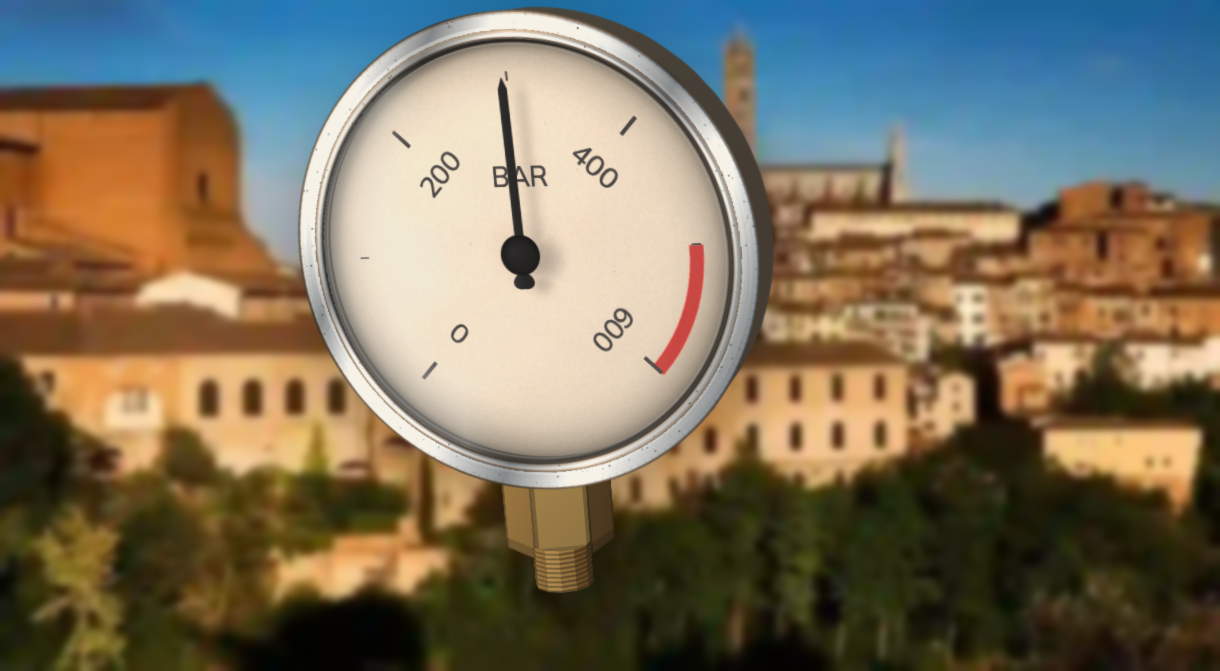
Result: 300 bar
